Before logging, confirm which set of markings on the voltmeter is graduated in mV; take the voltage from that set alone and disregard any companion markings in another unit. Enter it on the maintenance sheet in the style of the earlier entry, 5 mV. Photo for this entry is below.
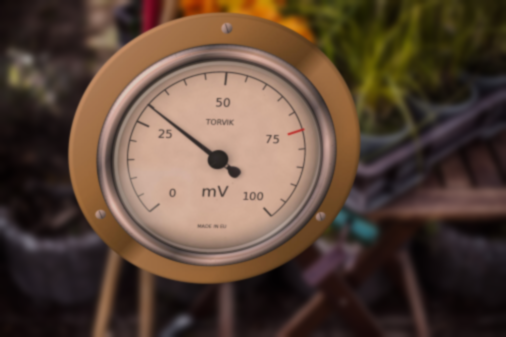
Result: 30 mV
